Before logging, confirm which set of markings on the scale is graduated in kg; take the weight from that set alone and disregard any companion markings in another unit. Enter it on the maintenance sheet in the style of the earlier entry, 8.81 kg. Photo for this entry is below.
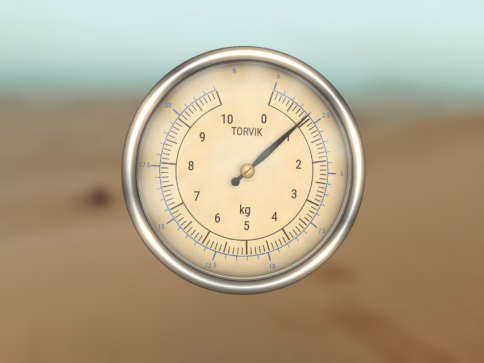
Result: 0.9 kg
